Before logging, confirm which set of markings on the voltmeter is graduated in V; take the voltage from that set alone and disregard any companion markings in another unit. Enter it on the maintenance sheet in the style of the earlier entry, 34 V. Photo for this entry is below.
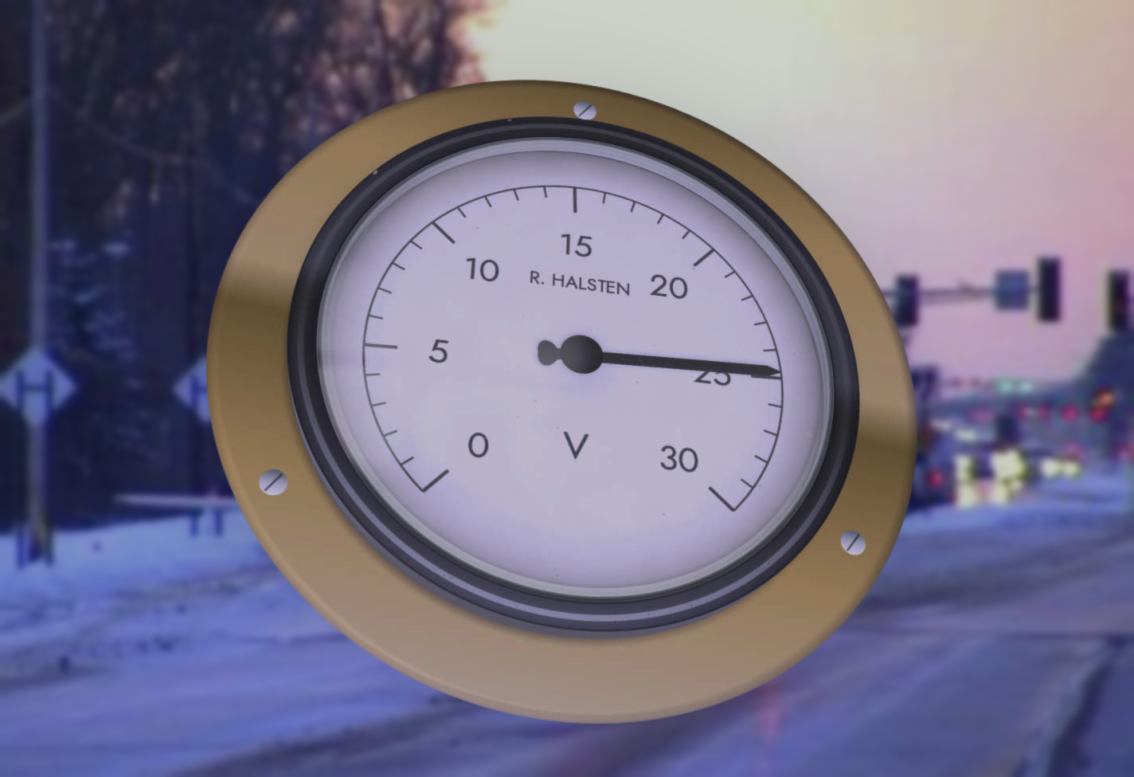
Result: 25 V
